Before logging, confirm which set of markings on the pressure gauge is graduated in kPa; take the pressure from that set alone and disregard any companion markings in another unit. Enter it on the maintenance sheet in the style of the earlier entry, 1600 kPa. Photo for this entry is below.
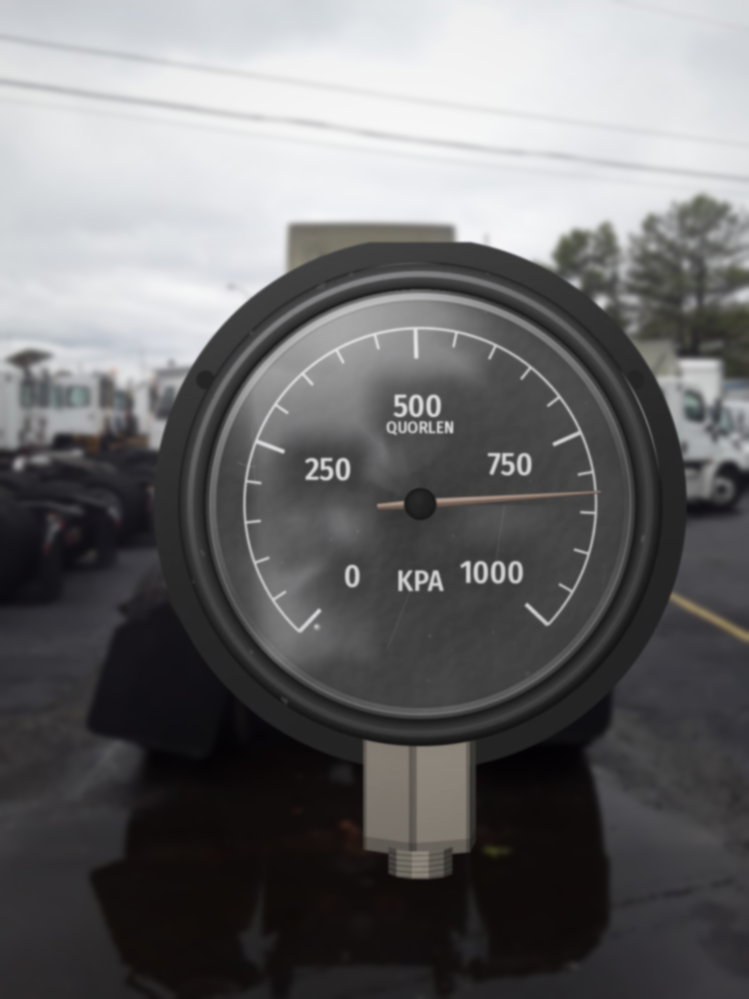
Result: 825 kPa
